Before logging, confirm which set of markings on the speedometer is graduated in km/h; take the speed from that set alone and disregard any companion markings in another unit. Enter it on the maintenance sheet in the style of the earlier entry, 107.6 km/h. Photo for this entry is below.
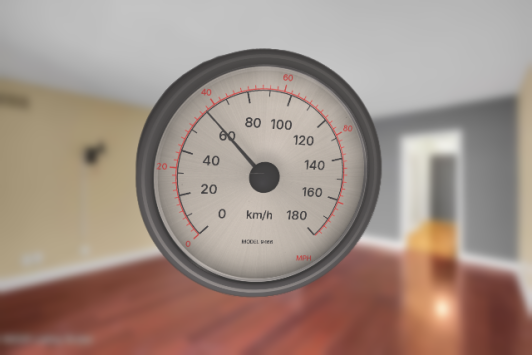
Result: 60 km/h
